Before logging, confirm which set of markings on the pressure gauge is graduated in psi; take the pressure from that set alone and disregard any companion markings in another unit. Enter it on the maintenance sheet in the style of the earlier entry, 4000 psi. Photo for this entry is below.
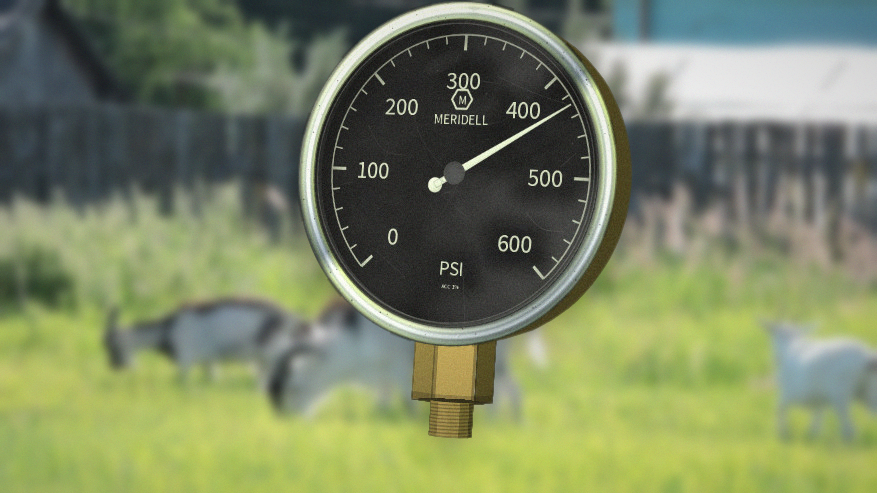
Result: 430 psi
